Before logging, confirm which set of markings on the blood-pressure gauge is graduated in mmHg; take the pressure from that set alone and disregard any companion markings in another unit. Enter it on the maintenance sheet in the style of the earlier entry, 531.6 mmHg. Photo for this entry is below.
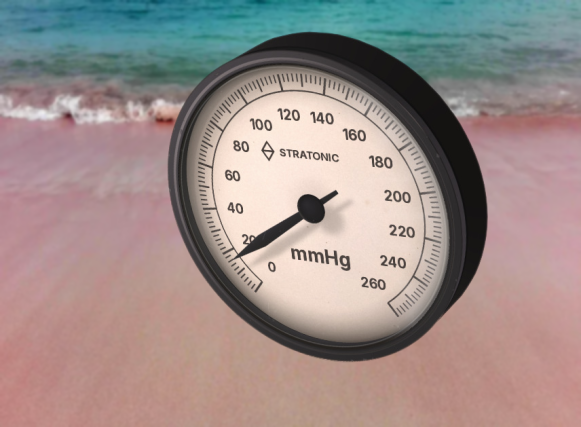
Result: 16 mmHg
